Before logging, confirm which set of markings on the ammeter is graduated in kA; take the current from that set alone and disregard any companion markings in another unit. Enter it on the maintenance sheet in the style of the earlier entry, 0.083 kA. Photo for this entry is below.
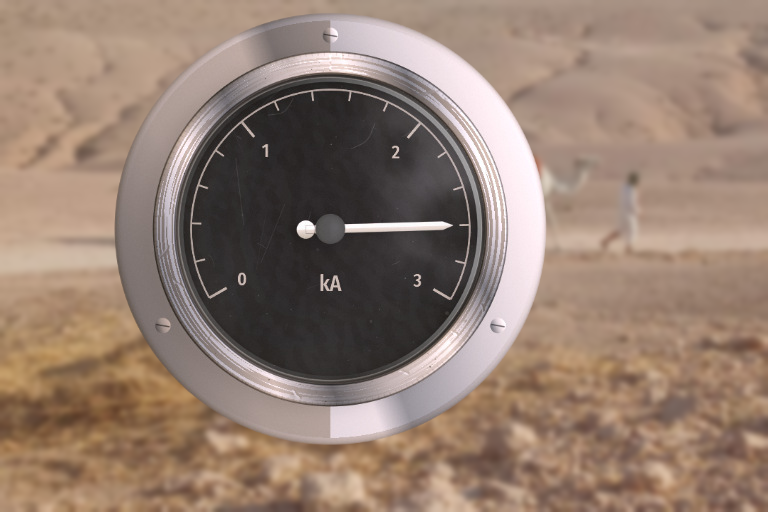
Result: 2.6 kA
